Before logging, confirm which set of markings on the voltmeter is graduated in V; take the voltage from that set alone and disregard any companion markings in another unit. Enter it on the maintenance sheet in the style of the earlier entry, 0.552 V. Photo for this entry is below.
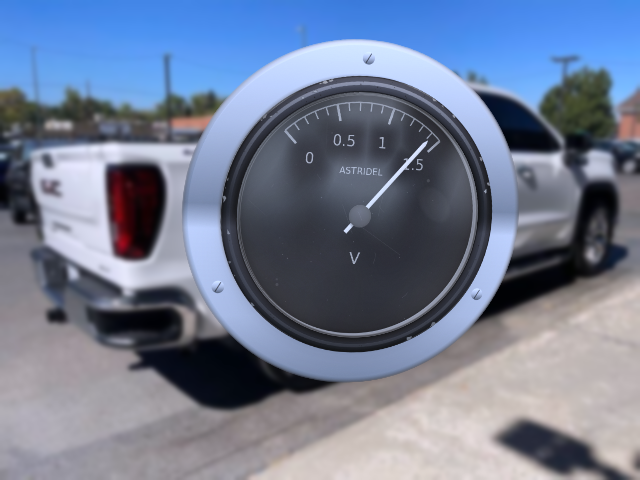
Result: 1.4 V
